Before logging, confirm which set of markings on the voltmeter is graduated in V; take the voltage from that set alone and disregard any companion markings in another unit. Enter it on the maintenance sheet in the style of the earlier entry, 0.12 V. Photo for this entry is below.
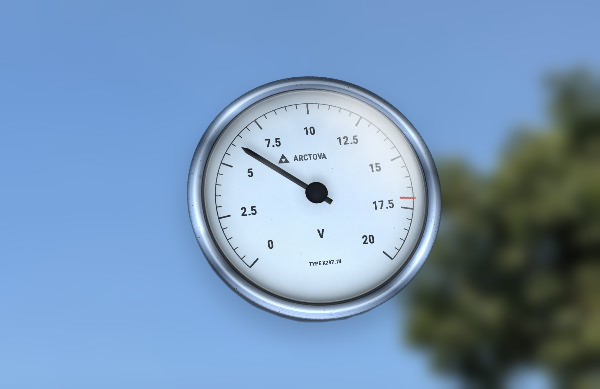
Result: 6 V
